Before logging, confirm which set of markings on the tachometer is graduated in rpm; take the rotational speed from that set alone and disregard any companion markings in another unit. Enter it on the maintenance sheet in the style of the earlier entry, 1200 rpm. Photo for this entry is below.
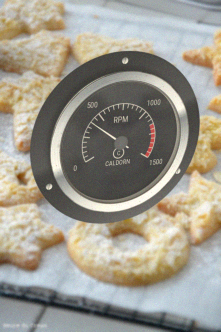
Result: 400 rpm
